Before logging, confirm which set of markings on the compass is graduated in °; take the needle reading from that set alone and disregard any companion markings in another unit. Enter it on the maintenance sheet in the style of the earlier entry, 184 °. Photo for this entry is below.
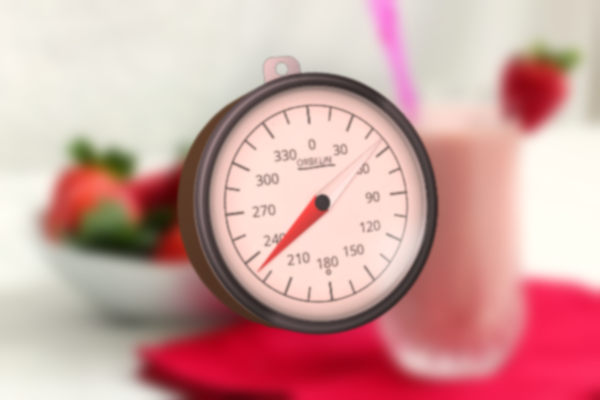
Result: 232.5 °
